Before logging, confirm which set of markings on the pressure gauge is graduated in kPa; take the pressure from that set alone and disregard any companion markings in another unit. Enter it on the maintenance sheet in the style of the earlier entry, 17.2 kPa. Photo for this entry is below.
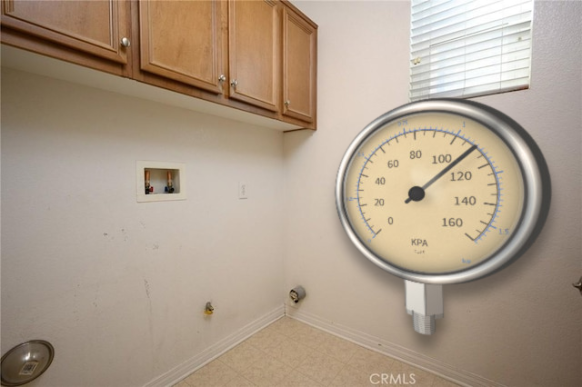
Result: 110 kPa
